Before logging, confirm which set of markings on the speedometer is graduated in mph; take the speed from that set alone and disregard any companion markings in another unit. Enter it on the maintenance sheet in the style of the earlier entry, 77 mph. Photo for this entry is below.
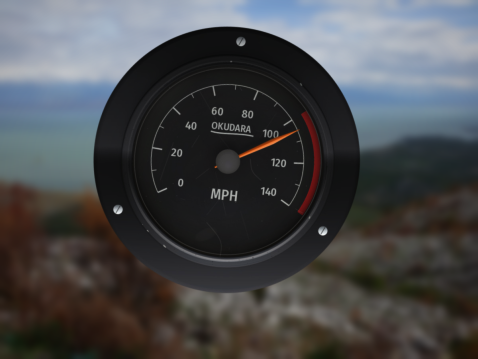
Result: 105 mph
